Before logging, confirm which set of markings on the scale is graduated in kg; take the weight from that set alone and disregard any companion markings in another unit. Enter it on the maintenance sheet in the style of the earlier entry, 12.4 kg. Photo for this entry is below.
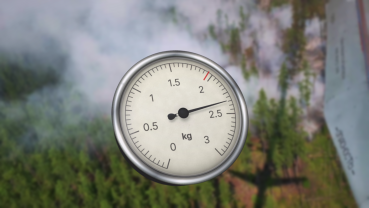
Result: 2.35 kg
